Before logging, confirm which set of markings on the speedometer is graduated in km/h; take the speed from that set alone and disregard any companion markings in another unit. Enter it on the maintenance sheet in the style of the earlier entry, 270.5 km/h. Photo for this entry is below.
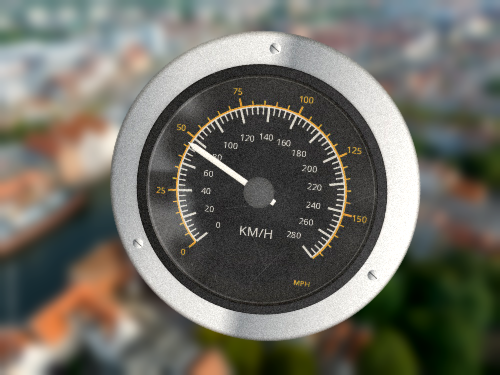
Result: 76 km/h
